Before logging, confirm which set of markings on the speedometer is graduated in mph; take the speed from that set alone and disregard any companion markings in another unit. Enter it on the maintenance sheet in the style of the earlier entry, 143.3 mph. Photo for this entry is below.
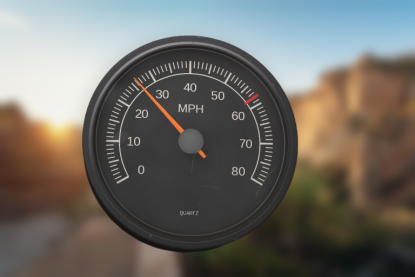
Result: 26 mph
